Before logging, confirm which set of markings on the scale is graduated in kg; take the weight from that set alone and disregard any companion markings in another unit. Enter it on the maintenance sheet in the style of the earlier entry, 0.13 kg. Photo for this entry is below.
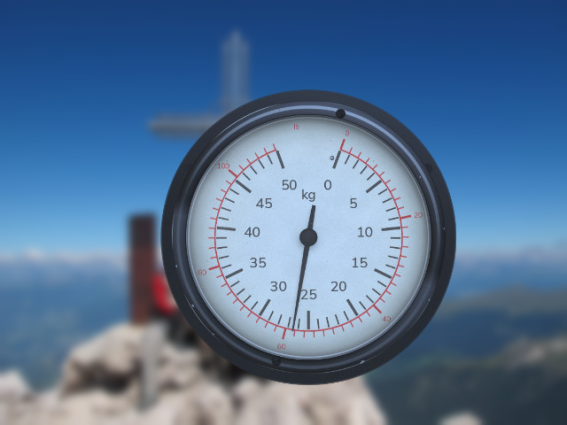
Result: 26.5 kg
